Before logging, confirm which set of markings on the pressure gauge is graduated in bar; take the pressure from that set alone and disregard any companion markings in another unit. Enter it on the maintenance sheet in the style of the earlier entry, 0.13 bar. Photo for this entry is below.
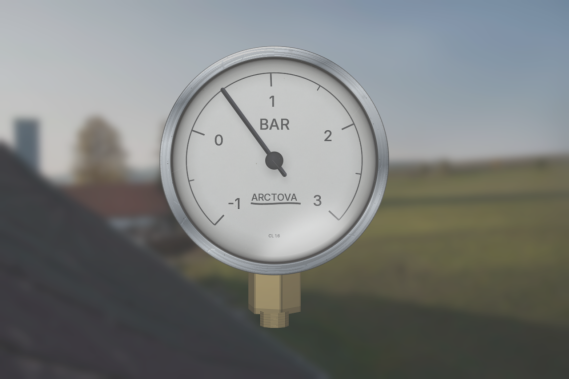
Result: 0.5 bar
